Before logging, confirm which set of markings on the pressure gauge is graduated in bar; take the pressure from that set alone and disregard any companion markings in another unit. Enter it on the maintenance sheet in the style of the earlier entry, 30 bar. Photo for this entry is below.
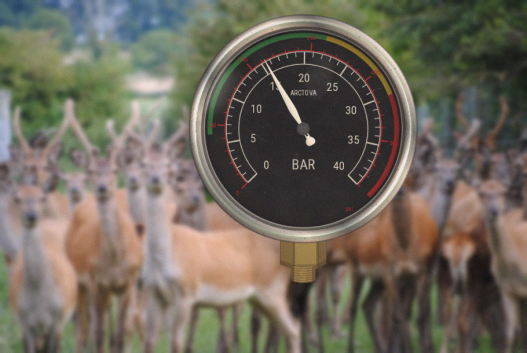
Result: 15.5 bar
